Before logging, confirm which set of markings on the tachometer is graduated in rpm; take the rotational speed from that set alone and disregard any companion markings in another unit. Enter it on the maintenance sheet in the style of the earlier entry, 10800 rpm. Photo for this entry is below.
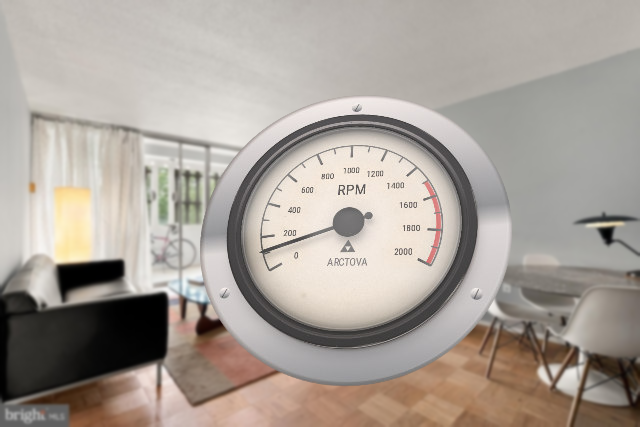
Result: 100 rpm
